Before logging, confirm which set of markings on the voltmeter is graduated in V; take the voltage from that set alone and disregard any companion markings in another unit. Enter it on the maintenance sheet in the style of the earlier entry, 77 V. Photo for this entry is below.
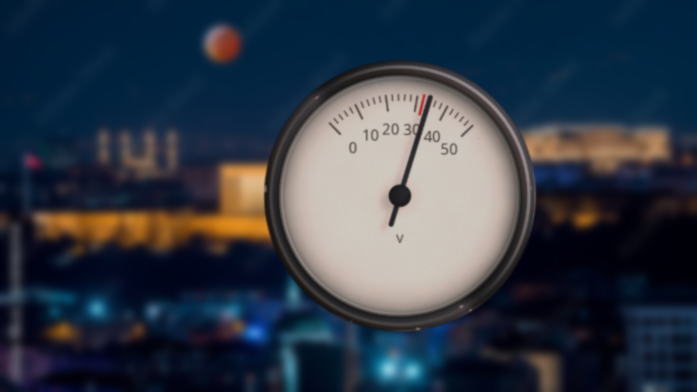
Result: 34 V
